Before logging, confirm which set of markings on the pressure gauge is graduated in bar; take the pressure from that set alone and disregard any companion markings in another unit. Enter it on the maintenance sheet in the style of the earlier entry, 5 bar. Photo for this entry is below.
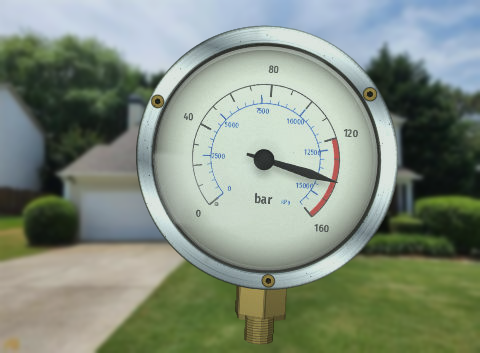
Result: 140 bar
